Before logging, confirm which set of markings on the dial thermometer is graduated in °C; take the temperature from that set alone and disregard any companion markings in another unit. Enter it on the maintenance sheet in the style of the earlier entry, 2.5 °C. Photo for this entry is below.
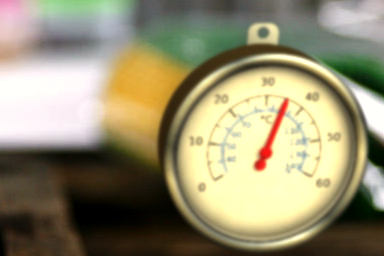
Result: 35 °C
